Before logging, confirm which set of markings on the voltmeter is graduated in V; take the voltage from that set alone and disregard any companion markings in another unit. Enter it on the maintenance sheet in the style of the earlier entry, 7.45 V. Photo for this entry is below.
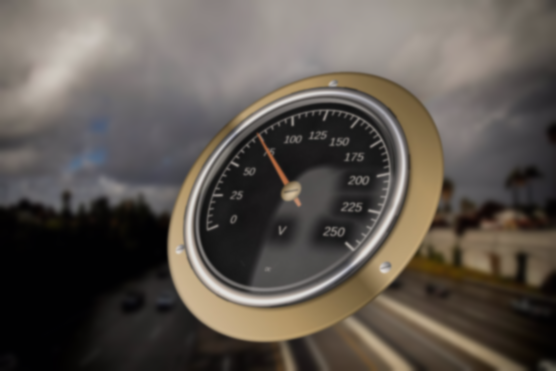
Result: 75 V
